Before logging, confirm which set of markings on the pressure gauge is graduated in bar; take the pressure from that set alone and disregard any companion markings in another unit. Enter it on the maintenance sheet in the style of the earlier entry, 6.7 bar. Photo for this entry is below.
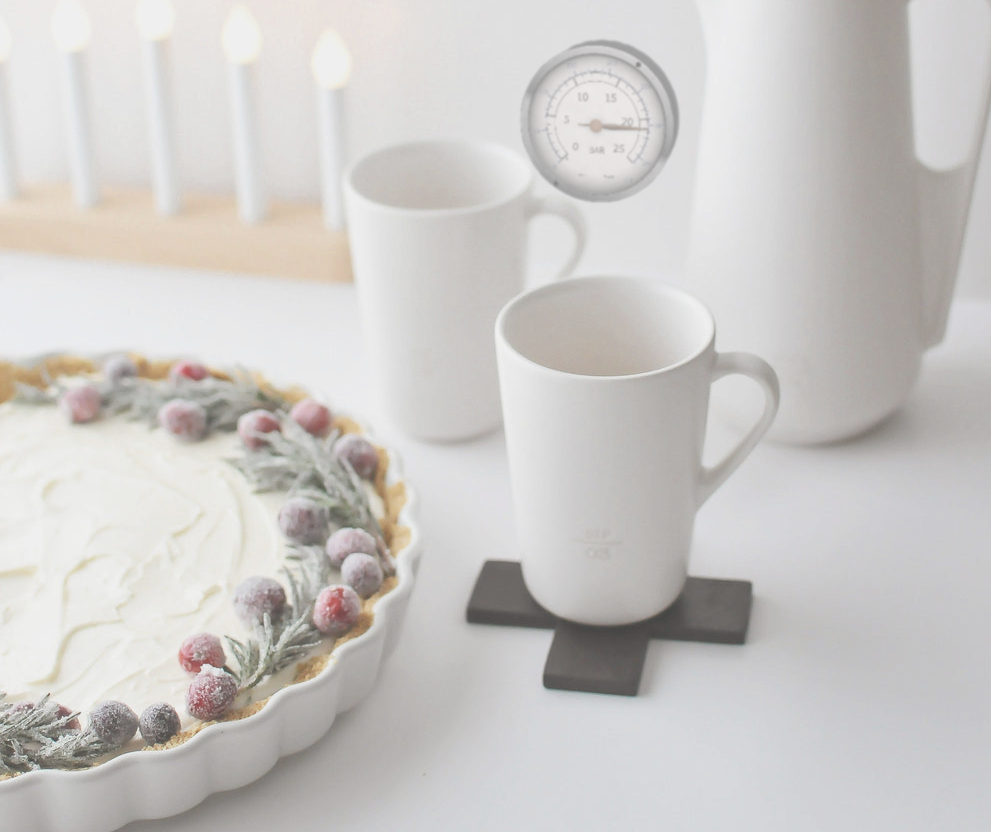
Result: 21 bar
